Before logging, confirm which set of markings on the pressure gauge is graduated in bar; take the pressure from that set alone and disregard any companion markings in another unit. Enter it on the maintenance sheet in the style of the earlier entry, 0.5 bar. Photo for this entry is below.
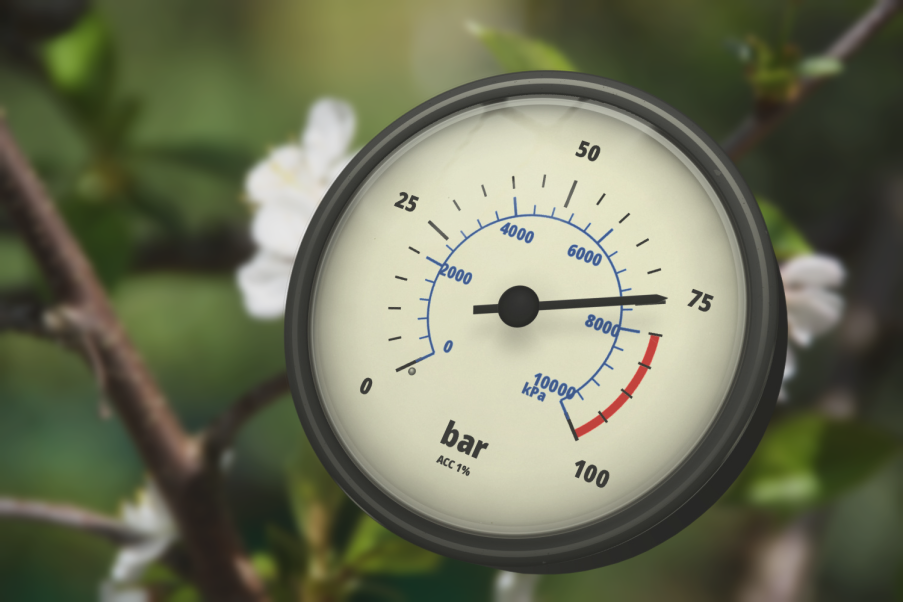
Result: 75 bar
